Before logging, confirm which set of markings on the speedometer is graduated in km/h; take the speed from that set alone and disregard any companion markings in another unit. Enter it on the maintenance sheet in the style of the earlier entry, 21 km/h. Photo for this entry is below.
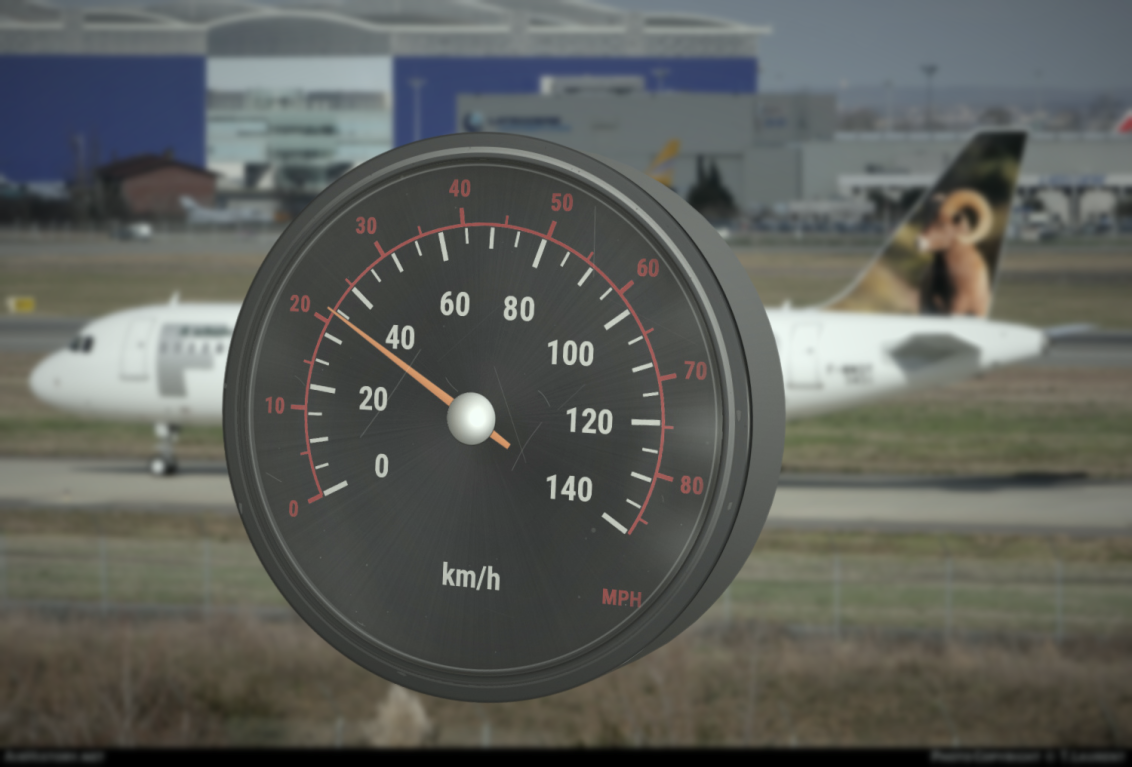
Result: 35 km/h
